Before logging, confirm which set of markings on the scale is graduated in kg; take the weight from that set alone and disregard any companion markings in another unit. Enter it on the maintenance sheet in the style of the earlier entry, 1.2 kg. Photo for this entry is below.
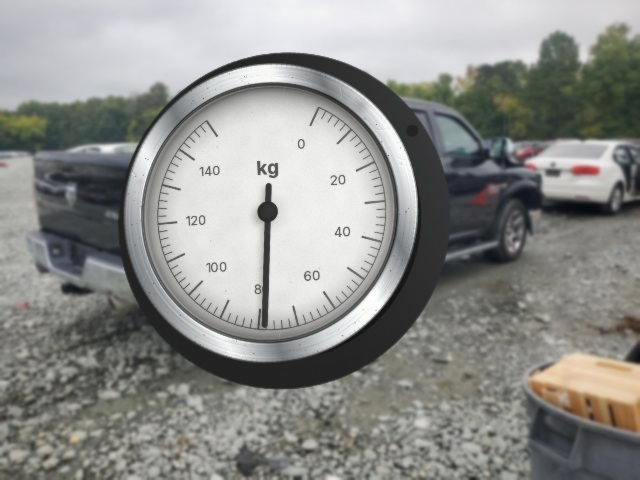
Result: 78 kg
